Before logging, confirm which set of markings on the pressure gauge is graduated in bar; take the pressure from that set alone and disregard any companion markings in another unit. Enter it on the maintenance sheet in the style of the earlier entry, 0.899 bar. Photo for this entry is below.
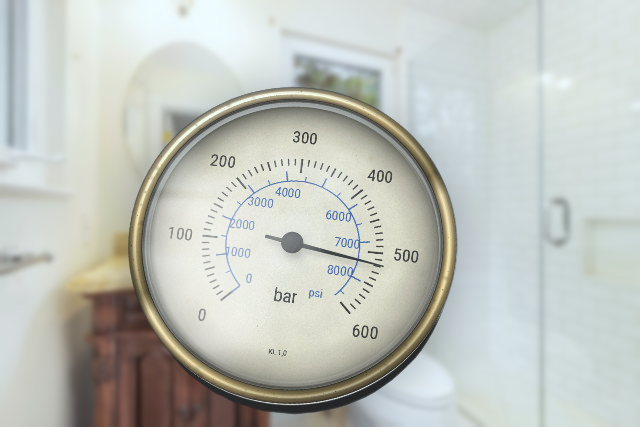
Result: 520 bar
